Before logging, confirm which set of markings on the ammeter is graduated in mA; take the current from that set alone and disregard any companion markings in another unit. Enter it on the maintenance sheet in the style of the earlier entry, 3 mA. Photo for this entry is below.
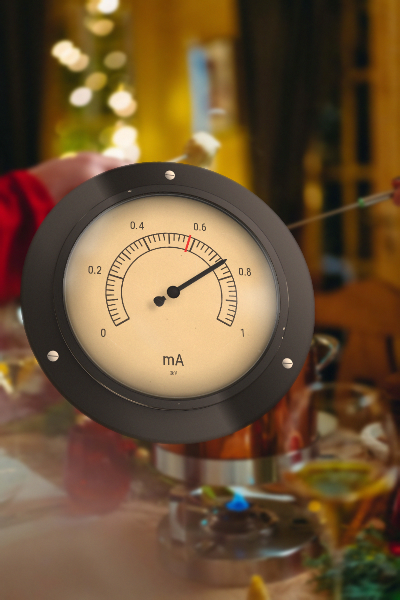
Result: 0.74 mA
